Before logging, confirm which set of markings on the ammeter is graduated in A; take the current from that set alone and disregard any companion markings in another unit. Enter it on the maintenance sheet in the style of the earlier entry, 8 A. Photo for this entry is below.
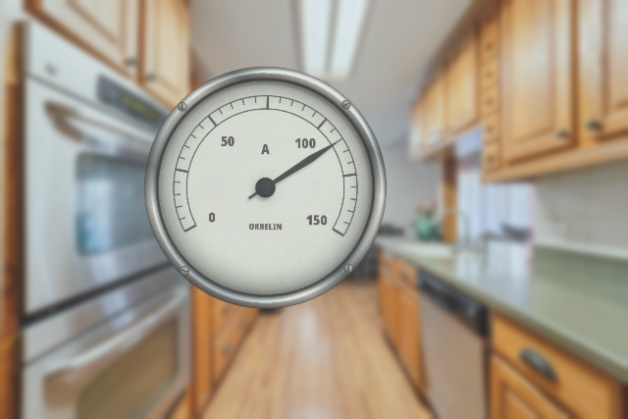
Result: 110 A
